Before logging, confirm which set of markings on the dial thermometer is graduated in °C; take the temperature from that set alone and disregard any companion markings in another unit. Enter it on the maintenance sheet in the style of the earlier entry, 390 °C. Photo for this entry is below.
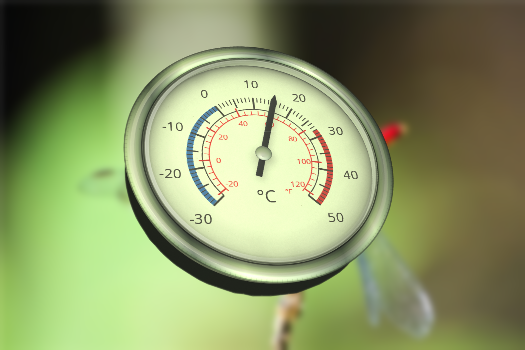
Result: 15 °C
